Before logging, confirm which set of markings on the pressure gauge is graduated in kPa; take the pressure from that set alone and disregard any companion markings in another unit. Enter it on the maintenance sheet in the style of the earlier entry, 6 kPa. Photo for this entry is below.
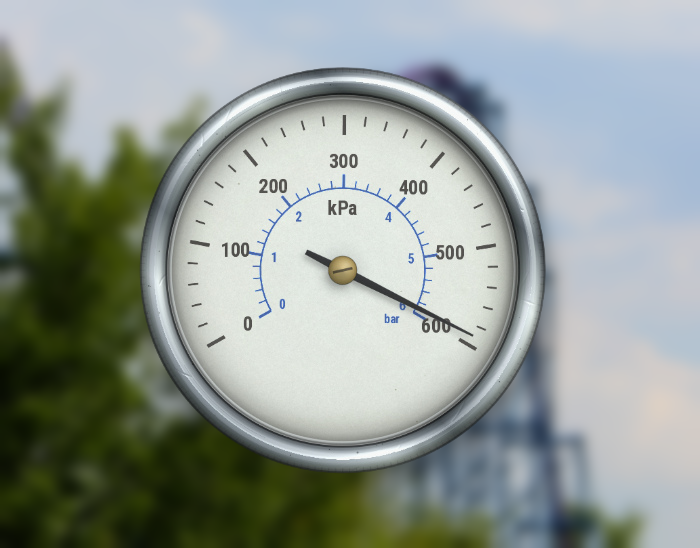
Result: 590 kPa
